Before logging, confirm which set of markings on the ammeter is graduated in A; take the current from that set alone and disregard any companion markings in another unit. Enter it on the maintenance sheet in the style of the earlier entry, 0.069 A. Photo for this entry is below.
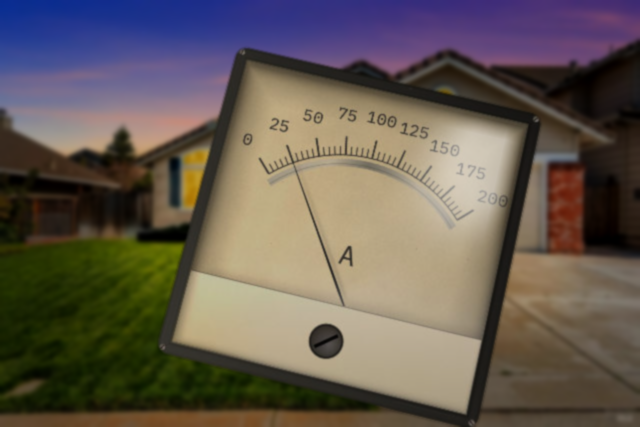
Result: 25 A
